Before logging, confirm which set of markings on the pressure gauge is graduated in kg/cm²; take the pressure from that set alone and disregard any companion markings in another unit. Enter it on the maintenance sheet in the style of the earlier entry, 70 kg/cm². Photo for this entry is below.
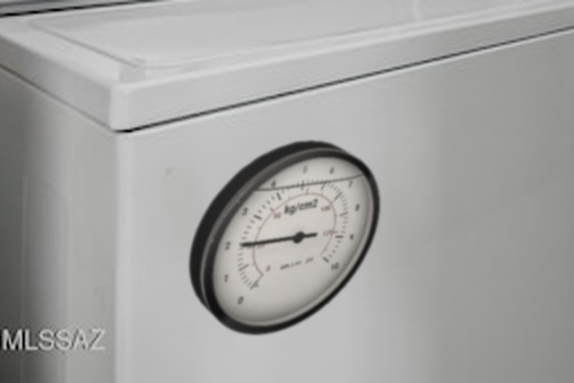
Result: 2 kg/cm²
